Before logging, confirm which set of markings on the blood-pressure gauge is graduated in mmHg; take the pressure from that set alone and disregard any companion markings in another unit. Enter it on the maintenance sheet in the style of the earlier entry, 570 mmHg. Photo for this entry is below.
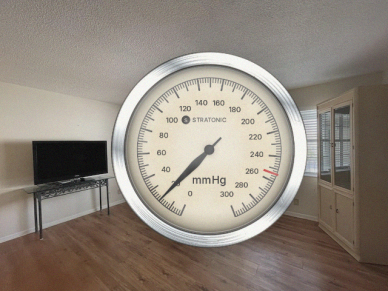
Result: 20 mmHg
